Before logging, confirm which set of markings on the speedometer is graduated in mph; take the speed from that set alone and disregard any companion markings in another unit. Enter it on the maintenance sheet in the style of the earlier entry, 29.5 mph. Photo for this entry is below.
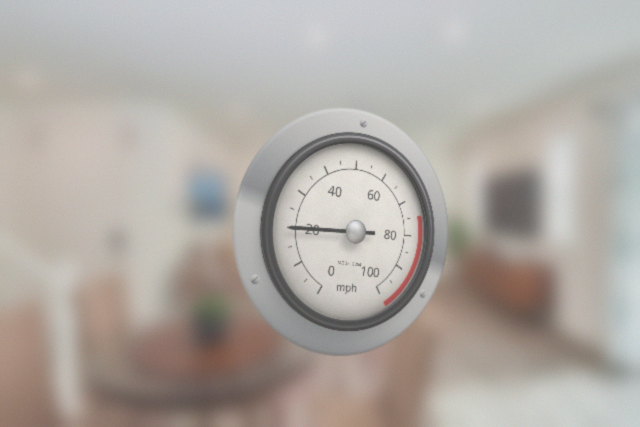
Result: 20 mph
